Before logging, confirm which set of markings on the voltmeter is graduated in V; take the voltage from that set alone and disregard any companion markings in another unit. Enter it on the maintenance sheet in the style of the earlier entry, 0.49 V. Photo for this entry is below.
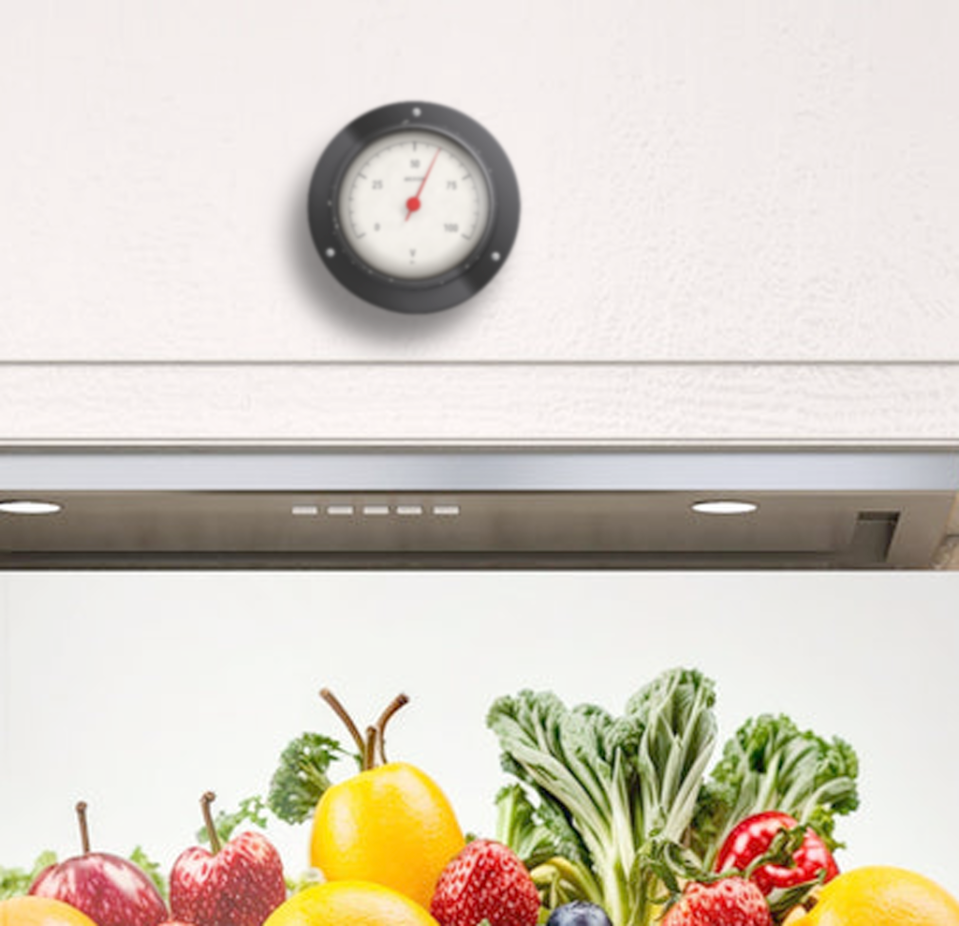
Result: 60 V
